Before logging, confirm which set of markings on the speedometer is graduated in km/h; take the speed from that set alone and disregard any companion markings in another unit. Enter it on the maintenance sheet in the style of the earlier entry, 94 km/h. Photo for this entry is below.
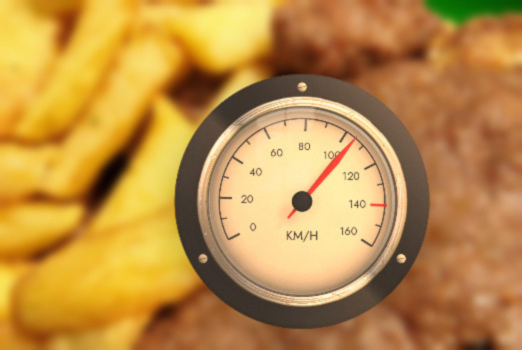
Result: 105 km/h
